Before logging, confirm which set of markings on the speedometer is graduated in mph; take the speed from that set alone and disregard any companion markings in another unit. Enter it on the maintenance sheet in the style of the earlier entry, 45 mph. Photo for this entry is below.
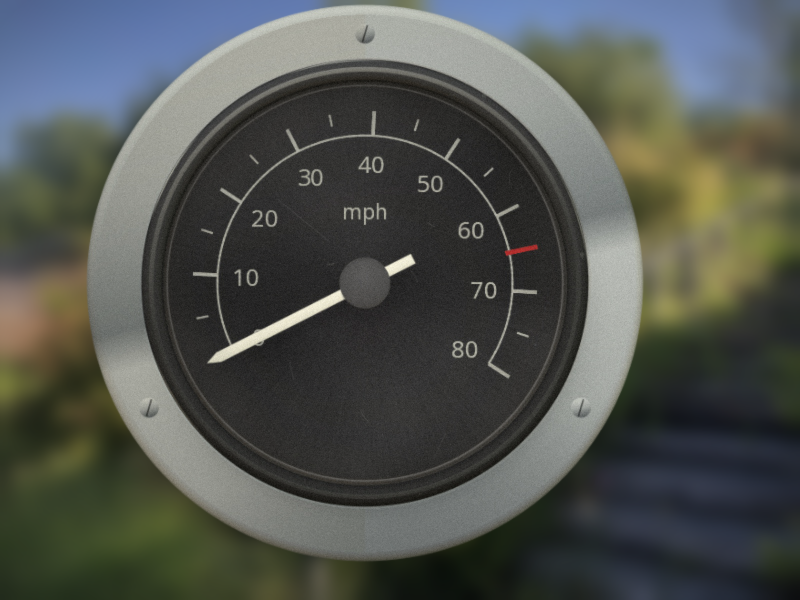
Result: 0 mph
